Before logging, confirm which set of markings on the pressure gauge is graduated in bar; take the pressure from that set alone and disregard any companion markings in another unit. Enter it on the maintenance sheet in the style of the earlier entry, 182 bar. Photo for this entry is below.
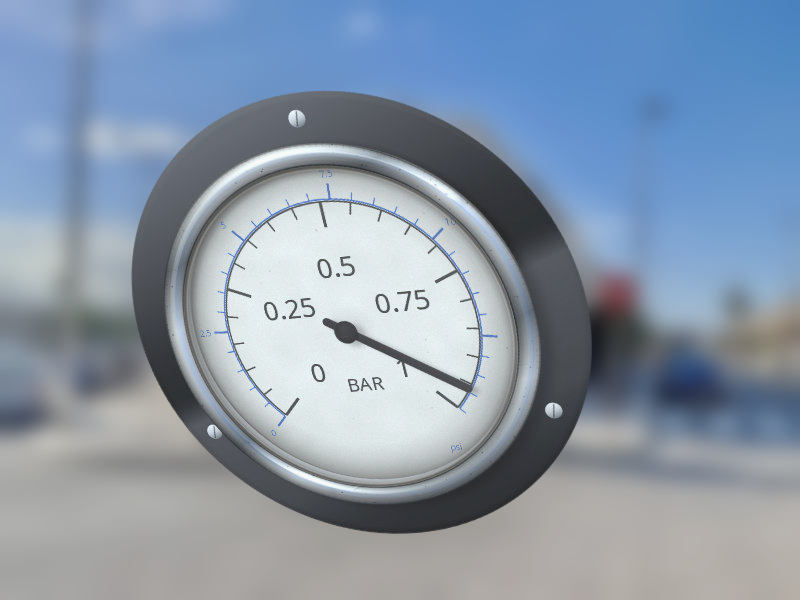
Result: 0.95 bar
